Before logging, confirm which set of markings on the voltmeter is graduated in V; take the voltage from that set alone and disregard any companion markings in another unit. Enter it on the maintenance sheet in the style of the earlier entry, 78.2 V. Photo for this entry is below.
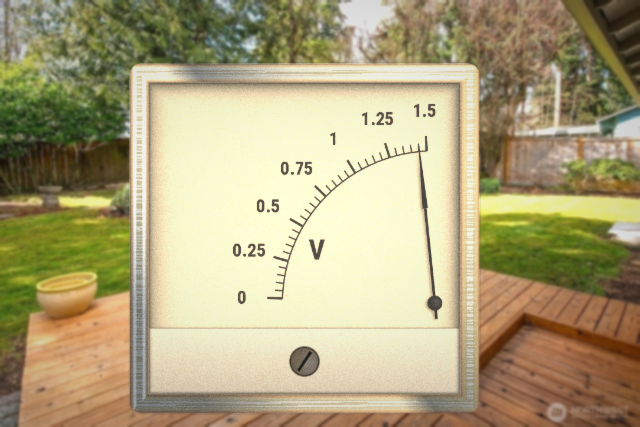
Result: 1.45 V
